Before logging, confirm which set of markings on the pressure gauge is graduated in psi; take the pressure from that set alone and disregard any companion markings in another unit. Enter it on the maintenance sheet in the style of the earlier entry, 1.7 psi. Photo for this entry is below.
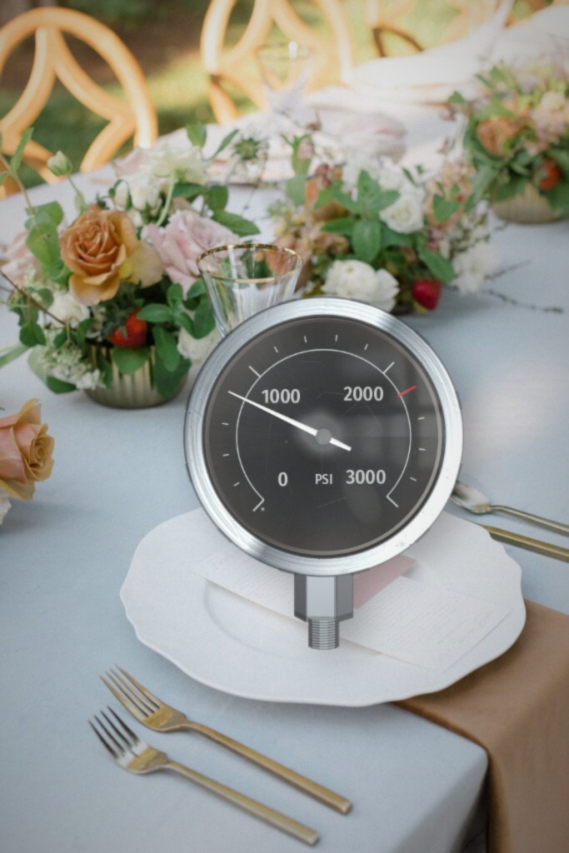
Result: 800 psi
